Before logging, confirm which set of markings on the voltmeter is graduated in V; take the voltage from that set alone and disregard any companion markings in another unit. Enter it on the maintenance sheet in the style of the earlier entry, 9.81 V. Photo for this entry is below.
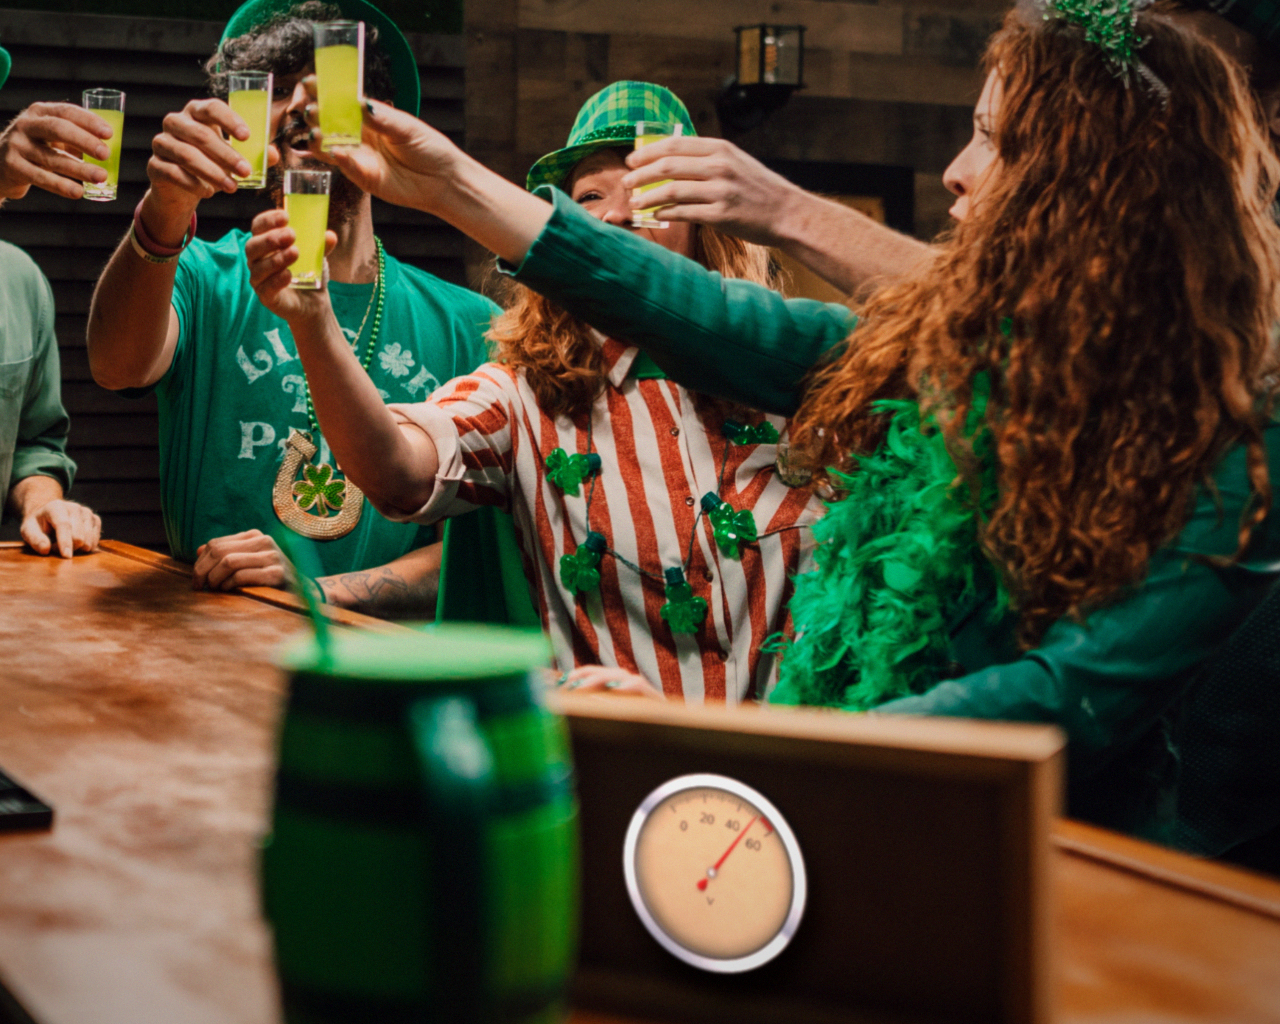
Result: 50 V
